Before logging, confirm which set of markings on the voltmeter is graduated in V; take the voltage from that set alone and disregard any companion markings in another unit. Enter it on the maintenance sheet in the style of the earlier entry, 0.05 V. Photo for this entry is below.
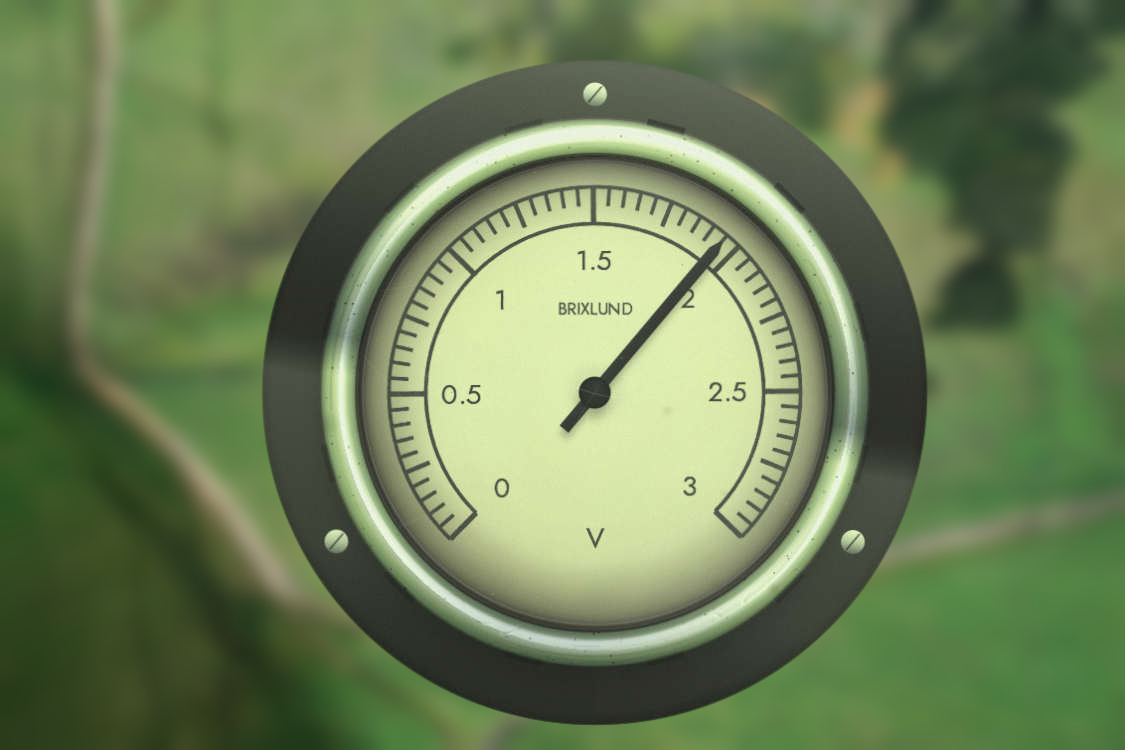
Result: 1.95 V
